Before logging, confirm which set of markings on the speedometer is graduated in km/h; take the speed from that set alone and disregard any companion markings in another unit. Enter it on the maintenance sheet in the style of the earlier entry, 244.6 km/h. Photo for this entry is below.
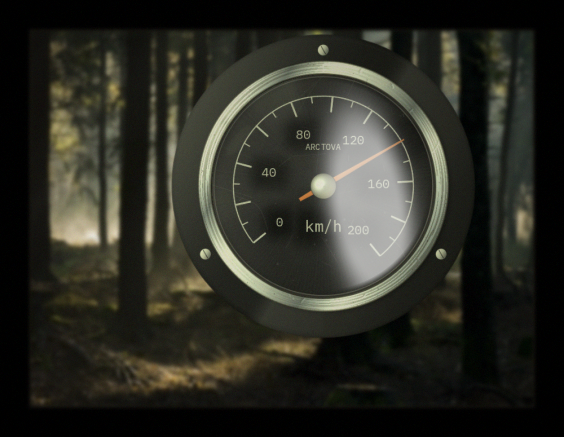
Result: 140 km/h
